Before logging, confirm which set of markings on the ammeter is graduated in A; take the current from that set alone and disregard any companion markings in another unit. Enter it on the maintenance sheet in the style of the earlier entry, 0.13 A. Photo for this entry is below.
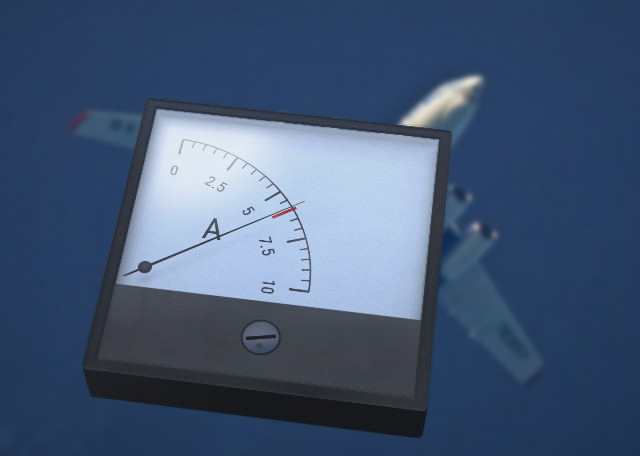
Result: 6 A
